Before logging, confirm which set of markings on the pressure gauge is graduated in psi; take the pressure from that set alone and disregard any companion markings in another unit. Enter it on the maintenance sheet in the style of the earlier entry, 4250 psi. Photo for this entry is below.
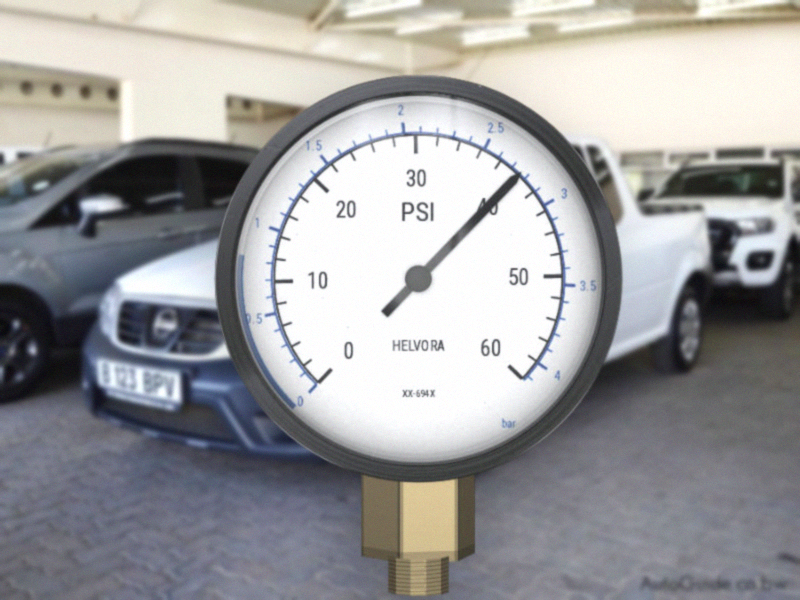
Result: 40 psi
